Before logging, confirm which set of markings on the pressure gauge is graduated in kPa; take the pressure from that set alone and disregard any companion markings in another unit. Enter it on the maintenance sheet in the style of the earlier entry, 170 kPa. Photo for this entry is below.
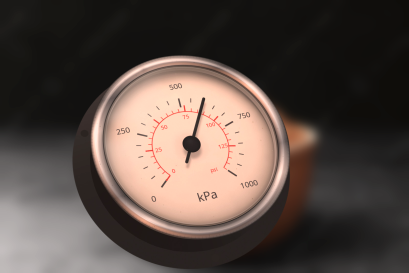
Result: 600 kPa
